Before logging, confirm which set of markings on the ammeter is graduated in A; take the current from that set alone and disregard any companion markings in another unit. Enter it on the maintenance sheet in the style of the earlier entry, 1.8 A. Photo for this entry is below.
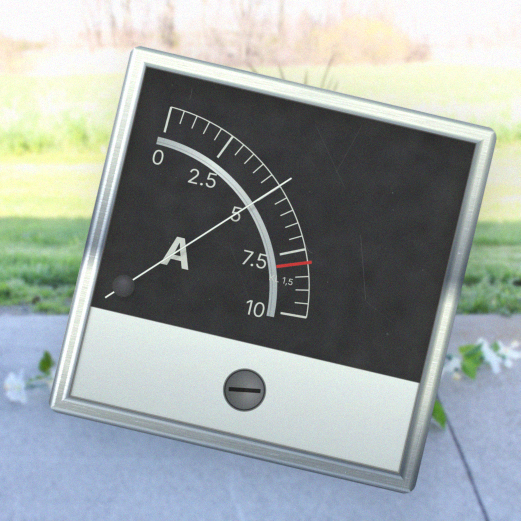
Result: 5 A
